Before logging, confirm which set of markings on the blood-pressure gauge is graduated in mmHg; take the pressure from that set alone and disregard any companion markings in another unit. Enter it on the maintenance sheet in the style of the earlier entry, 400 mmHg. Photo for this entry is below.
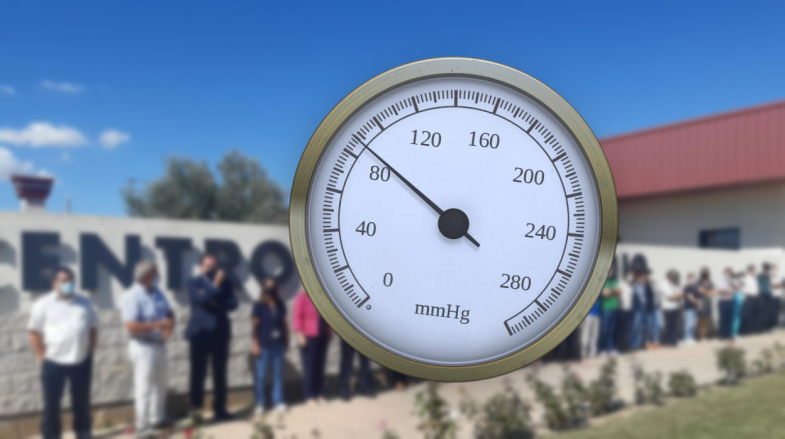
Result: 88 mmHg
